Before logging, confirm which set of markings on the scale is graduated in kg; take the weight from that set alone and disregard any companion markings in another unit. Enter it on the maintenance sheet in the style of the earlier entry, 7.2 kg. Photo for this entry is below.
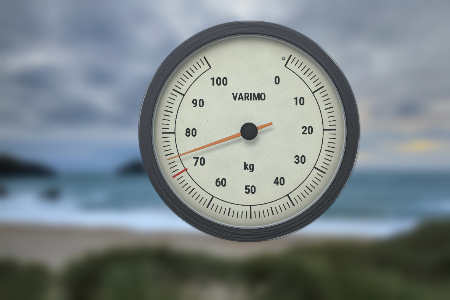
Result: 74 kg
